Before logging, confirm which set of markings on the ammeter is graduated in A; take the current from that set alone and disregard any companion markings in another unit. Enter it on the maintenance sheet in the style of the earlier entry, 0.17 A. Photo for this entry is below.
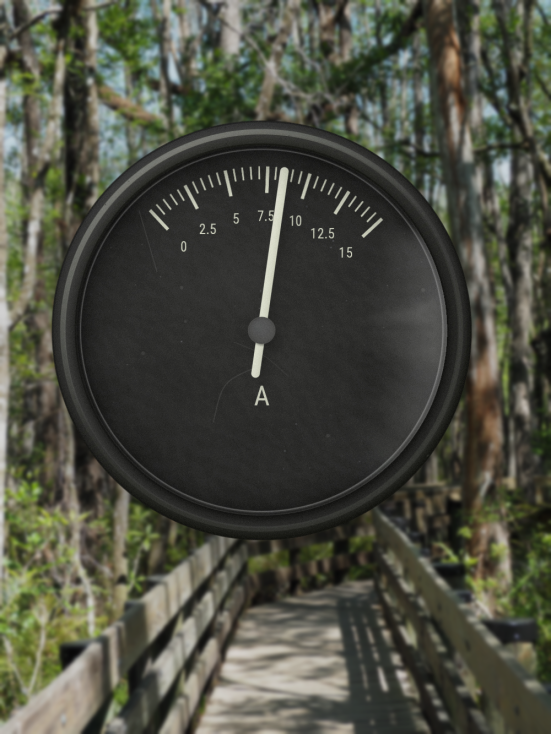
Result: 8.5 A
